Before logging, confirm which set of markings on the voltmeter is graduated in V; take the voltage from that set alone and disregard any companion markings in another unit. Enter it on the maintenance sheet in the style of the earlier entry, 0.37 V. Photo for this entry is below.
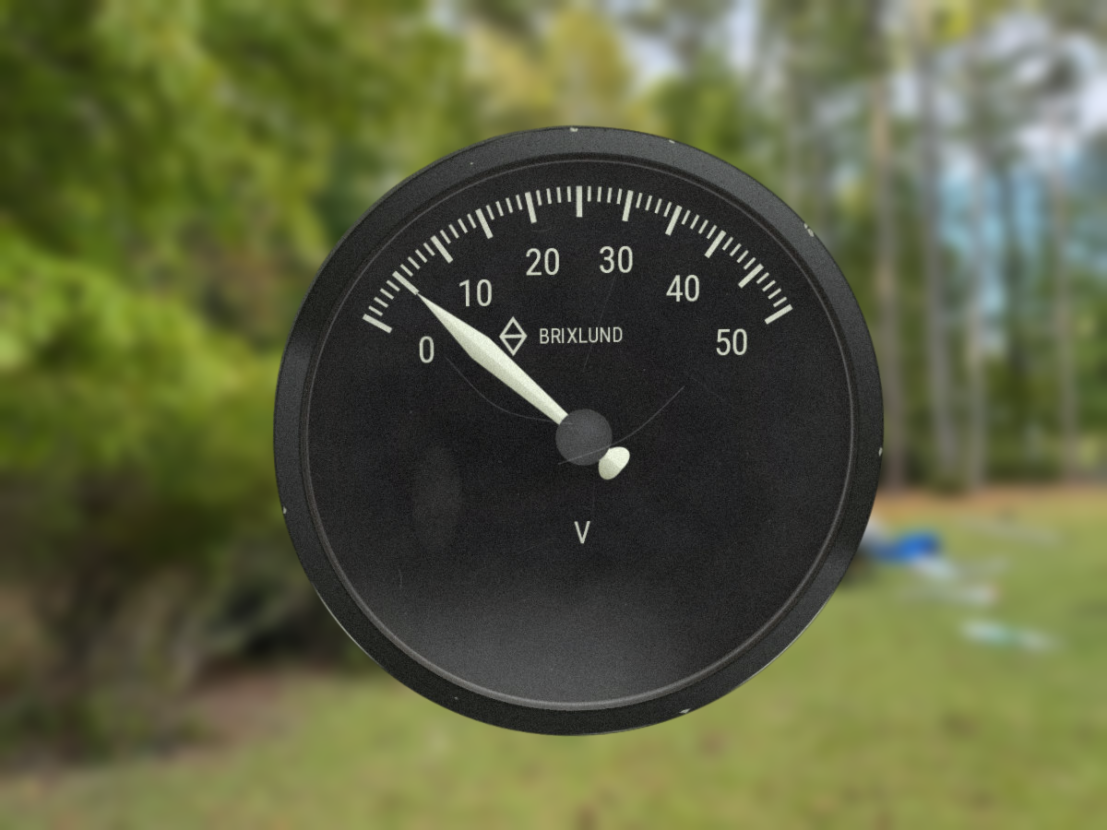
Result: 5 V
